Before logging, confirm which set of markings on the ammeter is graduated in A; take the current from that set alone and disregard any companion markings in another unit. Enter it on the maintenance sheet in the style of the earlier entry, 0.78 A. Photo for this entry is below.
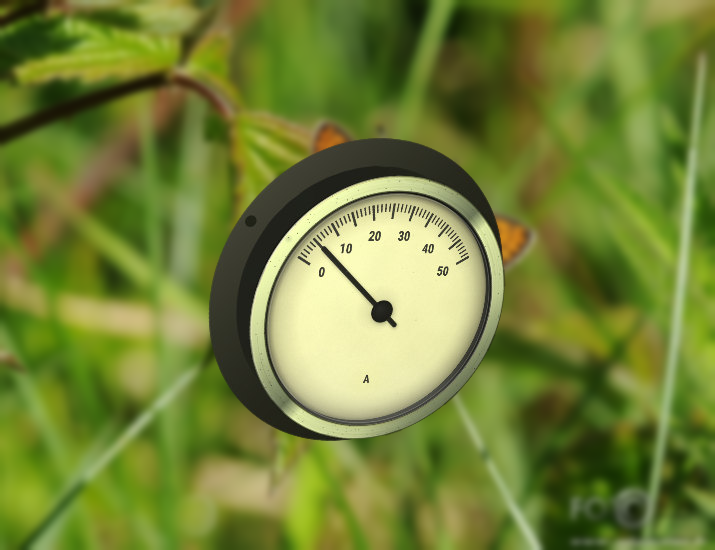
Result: 5 A
